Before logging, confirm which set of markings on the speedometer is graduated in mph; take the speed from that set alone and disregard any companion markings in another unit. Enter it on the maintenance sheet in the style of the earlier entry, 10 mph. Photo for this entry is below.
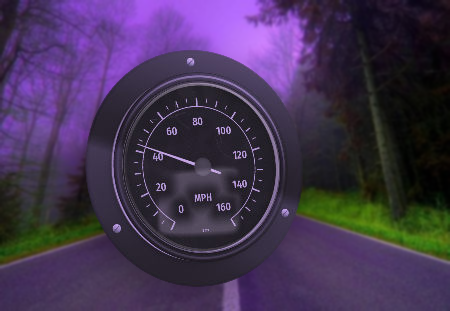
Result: 42.5 mph
